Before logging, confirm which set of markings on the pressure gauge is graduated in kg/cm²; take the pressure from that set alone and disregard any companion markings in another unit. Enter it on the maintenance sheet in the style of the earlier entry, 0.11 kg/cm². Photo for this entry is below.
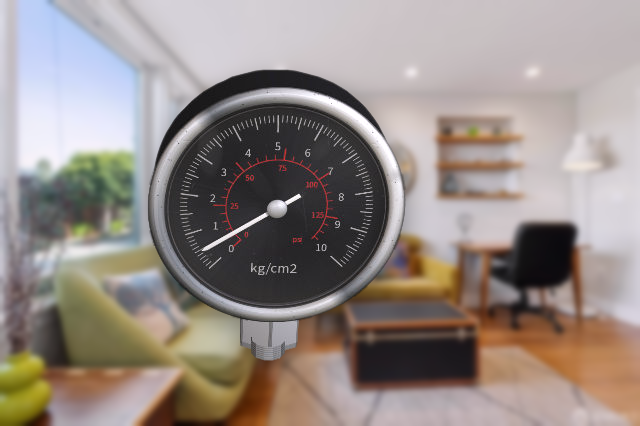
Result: 0.5 kg/cm²
